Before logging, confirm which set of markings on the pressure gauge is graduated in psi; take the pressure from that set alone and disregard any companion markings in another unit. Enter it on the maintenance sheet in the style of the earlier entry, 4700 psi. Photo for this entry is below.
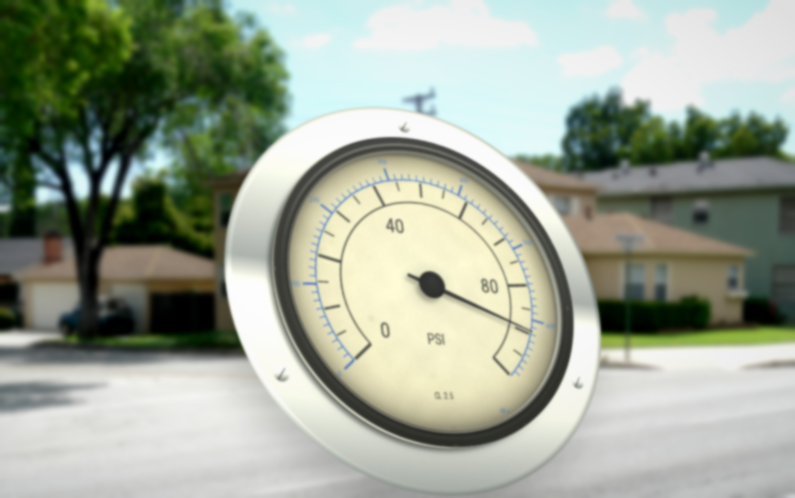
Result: 90 psi
